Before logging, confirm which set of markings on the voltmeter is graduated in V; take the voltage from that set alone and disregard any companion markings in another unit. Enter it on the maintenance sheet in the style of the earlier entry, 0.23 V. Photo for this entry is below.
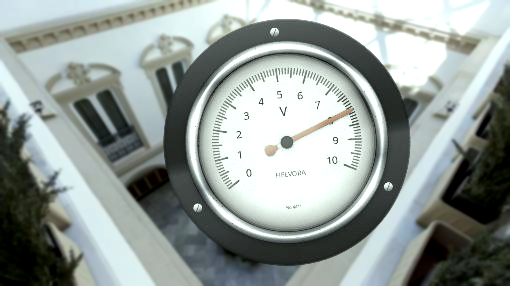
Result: 8 V
